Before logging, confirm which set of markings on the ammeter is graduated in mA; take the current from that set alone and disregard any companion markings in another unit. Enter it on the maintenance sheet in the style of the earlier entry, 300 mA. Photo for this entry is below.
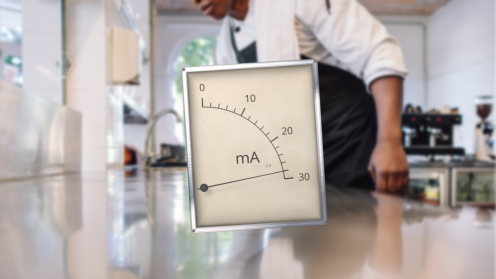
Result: 28 mA
